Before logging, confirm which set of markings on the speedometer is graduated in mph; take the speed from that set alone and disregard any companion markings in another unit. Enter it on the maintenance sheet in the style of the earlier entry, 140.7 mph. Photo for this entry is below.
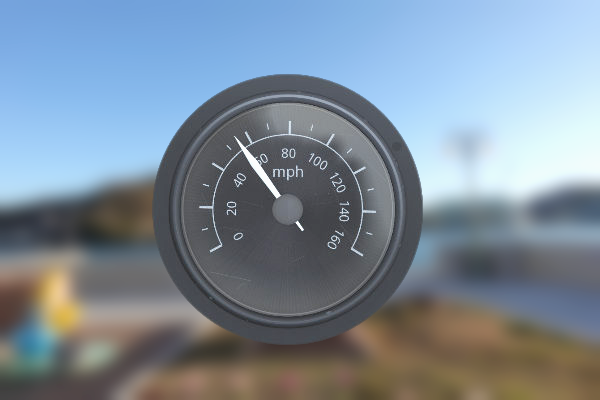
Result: 55 mph
